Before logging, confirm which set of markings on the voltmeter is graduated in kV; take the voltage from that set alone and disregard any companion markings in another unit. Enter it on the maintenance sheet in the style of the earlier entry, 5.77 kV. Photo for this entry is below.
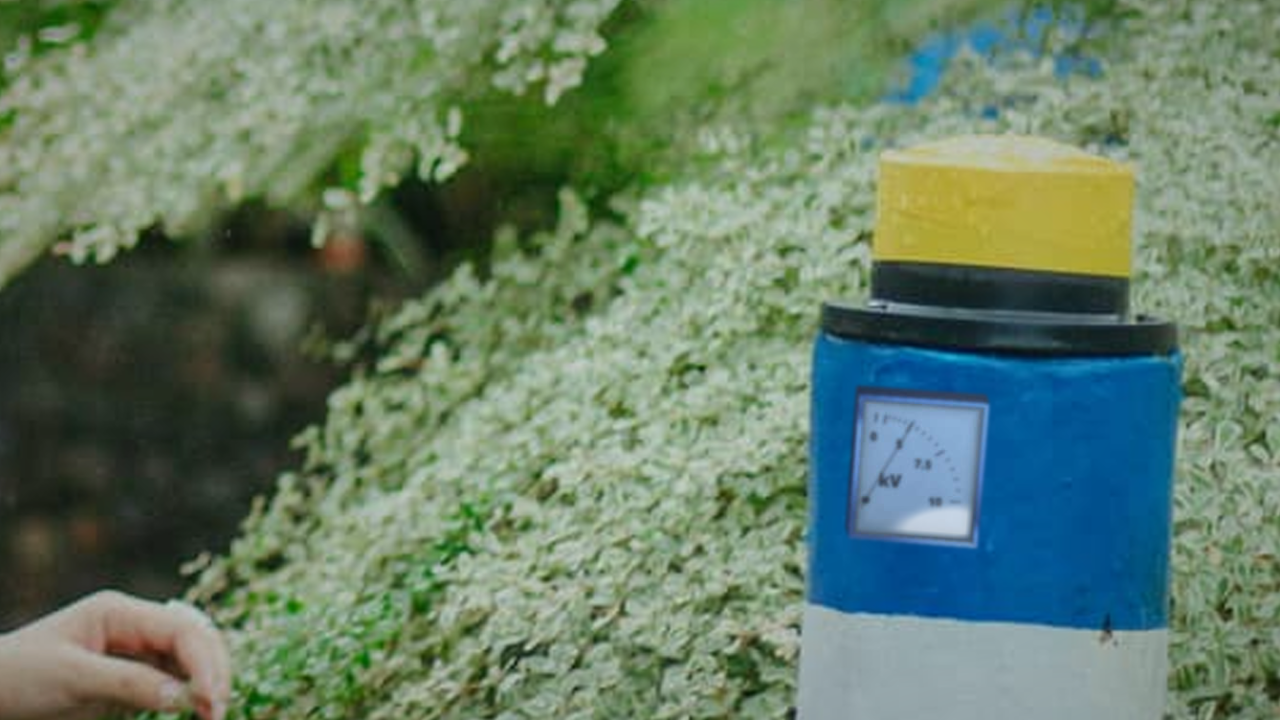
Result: 5 kV
